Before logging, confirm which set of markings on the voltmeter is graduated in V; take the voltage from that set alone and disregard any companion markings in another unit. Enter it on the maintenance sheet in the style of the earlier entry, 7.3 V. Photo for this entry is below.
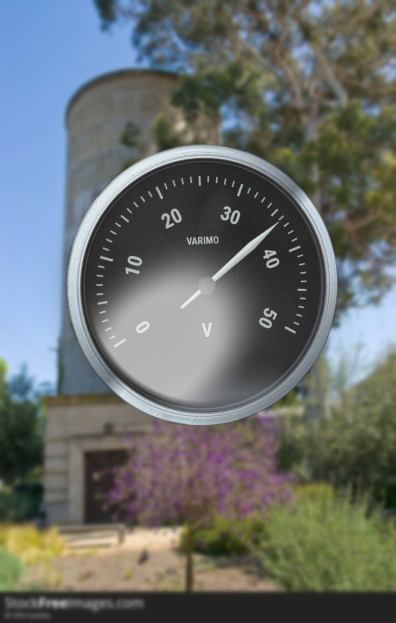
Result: 36 V
